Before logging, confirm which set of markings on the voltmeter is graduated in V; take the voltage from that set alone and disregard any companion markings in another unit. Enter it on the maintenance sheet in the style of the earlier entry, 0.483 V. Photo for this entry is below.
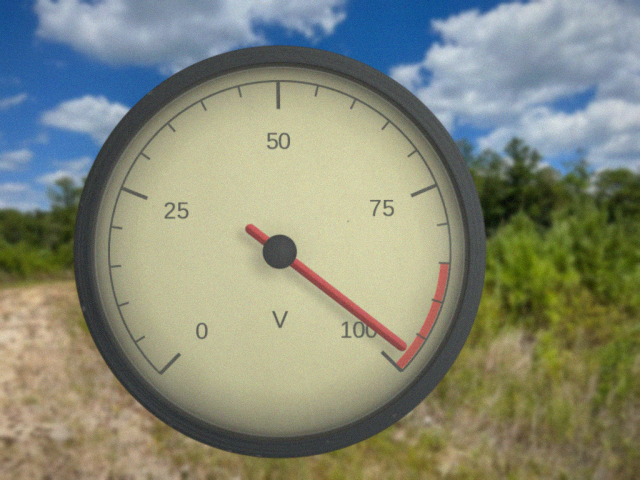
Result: 97.5 V
